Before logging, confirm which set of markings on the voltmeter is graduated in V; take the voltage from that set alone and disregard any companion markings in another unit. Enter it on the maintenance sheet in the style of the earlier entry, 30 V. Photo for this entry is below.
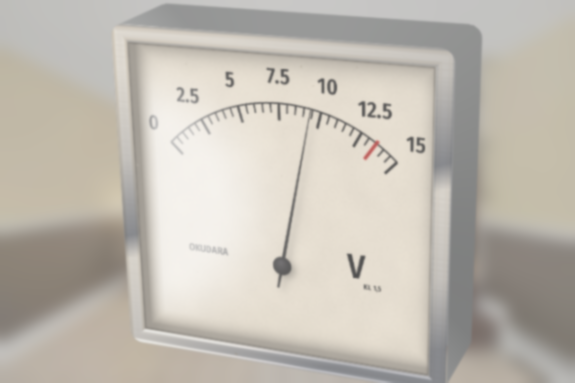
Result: 9.5 V
